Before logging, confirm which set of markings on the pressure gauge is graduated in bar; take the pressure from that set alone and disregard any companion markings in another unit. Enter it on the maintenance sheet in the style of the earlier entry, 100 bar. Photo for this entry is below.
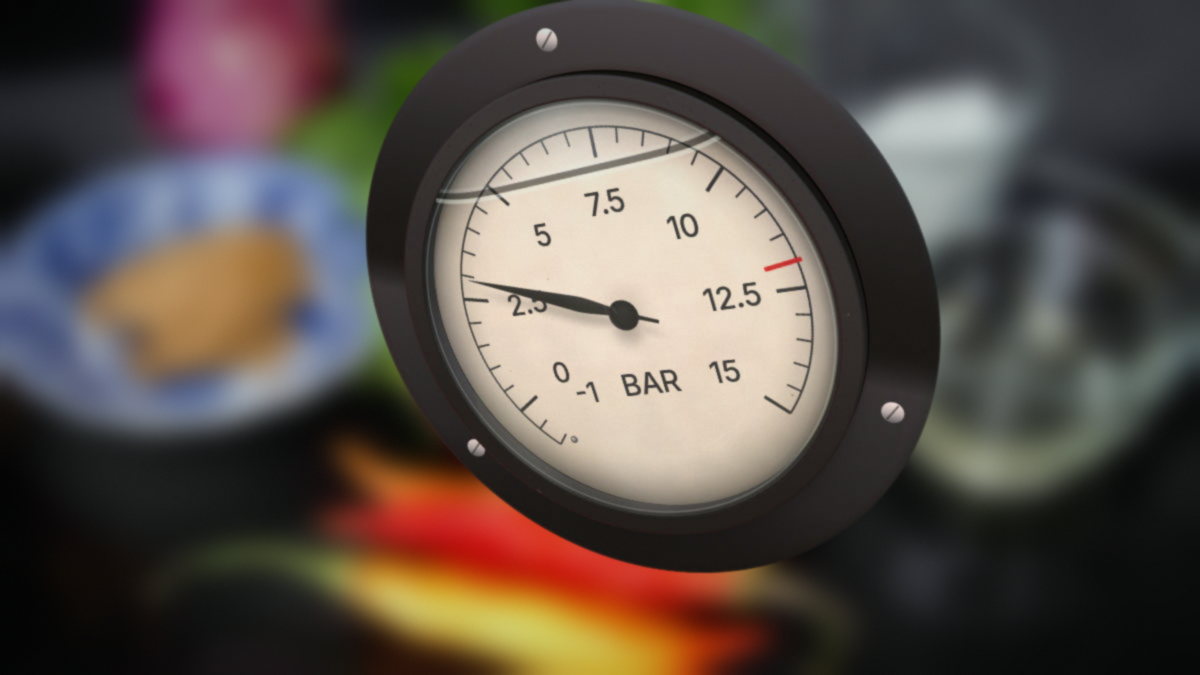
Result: 3 bar
